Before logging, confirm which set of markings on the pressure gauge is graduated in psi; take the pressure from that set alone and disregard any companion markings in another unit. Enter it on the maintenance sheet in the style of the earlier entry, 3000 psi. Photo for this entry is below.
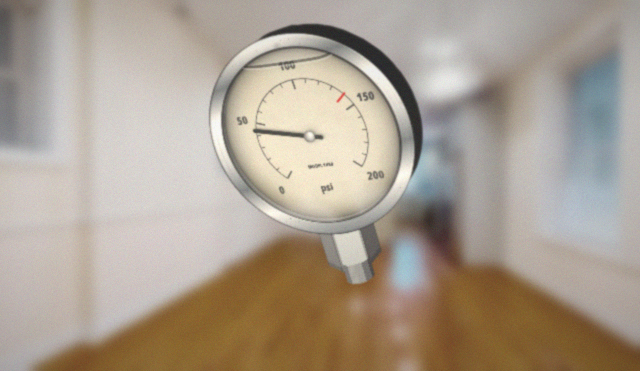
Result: 45 psi
